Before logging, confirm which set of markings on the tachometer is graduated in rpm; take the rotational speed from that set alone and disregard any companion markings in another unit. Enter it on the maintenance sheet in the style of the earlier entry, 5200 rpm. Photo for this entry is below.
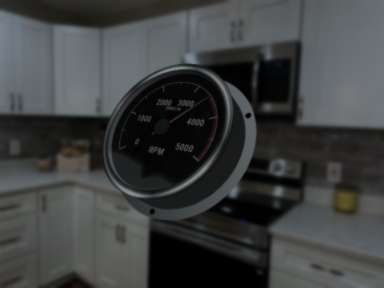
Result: 3500 rpm
